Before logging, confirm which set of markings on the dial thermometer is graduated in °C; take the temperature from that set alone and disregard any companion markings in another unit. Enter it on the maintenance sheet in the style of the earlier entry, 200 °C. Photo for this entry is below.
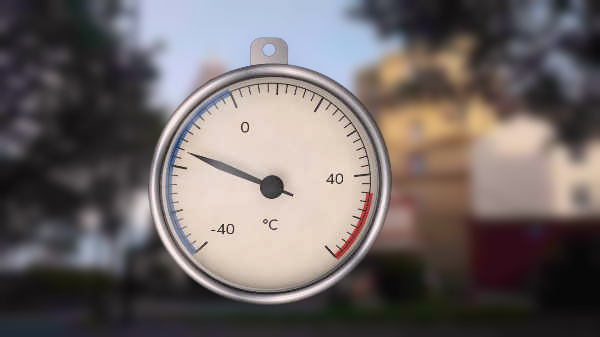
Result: -16 °C
